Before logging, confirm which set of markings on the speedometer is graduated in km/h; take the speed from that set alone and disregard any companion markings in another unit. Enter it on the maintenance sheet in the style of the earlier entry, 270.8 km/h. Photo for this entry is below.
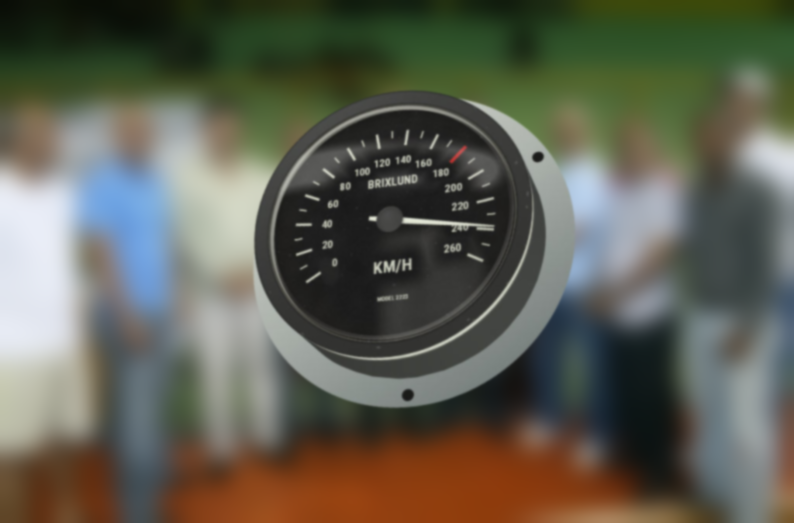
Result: 240 km/h
